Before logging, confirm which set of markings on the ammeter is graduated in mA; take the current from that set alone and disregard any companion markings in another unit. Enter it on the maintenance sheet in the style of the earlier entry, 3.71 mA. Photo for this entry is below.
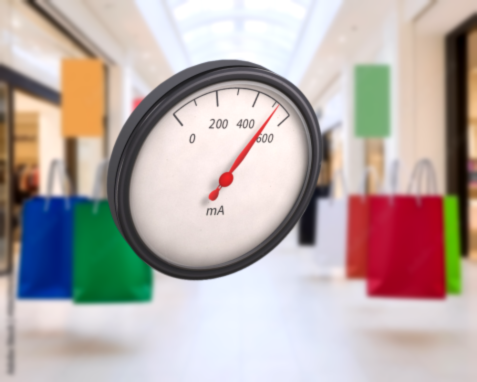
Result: 500 mA
